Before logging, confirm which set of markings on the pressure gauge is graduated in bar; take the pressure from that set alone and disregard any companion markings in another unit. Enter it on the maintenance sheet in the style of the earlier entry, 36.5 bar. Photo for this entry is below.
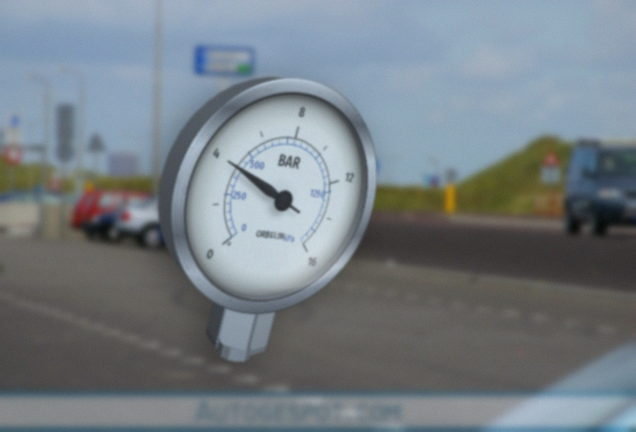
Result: 4 bar
